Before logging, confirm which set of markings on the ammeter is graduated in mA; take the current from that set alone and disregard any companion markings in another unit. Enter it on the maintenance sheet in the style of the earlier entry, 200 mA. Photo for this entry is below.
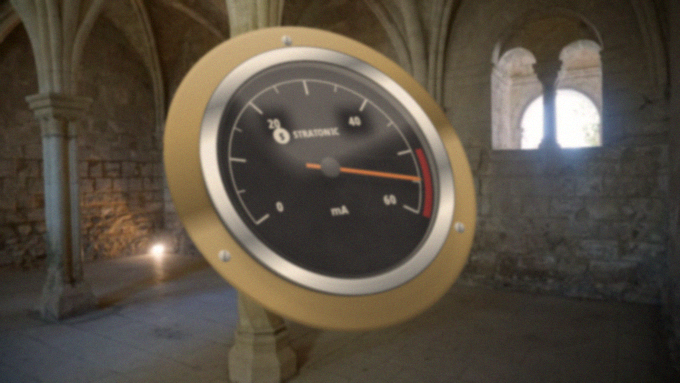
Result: 55 mA
